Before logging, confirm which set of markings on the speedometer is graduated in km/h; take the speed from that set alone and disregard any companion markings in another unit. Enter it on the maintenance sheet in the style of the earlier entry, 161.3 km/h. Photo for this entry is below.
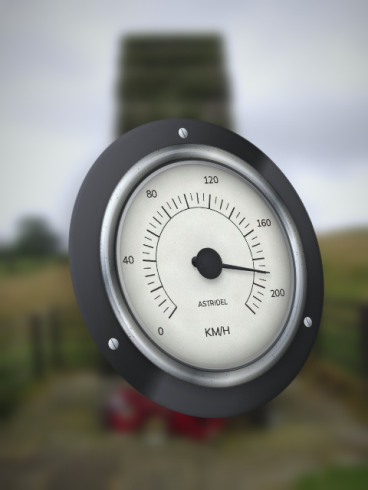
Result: 190 km/h
